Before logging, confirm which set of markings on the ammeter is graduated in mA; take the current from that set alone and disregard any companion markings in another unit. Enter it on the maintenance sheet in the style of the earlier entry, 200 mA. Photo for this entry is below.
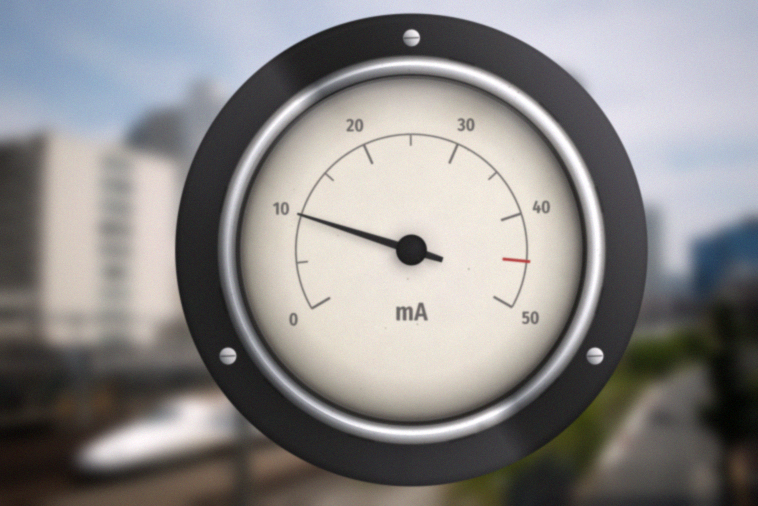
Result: 10 mA
